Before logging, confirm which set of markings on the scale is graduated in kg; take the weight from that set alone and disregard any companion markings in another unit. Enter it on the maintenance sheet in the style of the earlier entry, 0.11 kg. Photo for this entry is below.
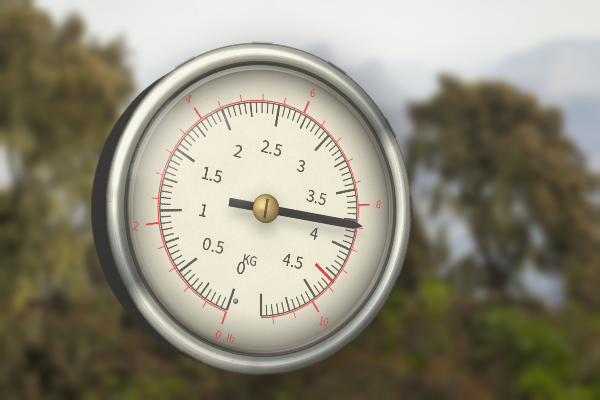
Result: 3.8 kg
